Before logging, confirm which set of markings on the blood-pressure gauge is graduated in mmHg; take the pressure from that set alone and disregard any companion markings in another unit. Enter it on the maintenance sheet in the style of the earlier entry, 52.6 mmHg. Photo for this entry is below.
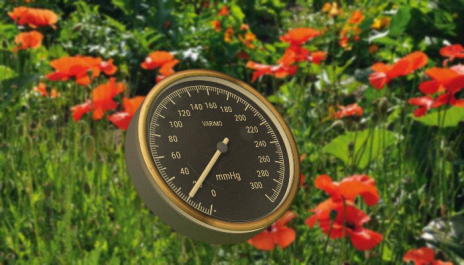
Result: 20 mmHg
